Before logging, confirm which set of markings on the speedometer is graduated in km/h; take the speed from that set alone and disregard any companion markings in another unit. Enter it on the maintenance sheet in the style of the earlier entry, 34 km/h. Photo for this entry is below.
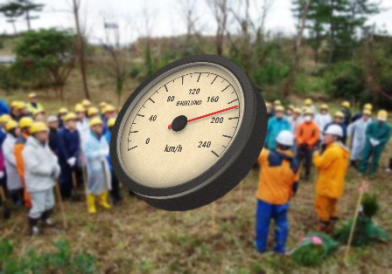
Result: 190 km/h
